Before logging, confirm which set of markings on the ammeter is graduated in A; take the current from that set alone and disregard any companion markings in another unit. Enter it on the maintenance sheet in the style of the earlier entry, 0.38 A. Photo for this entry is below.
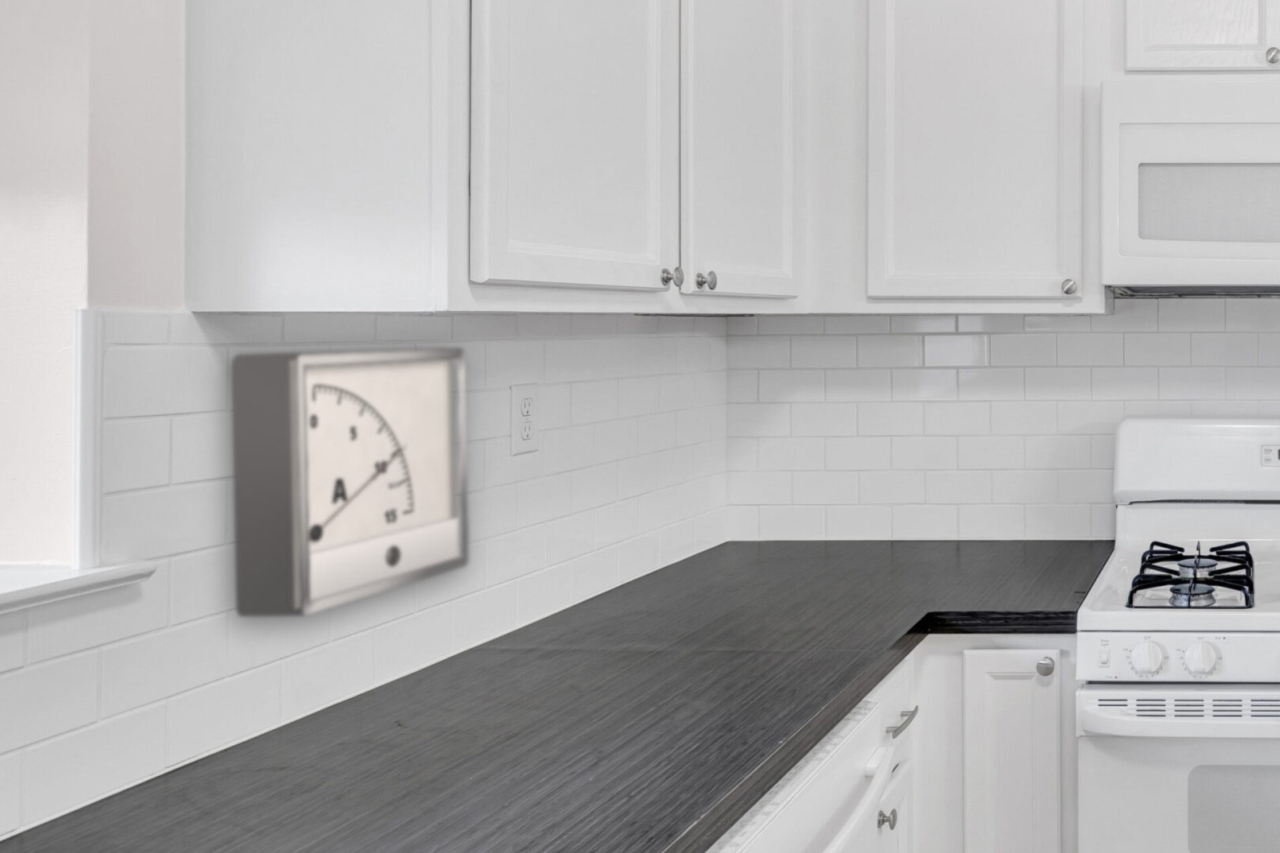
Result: 10 A
